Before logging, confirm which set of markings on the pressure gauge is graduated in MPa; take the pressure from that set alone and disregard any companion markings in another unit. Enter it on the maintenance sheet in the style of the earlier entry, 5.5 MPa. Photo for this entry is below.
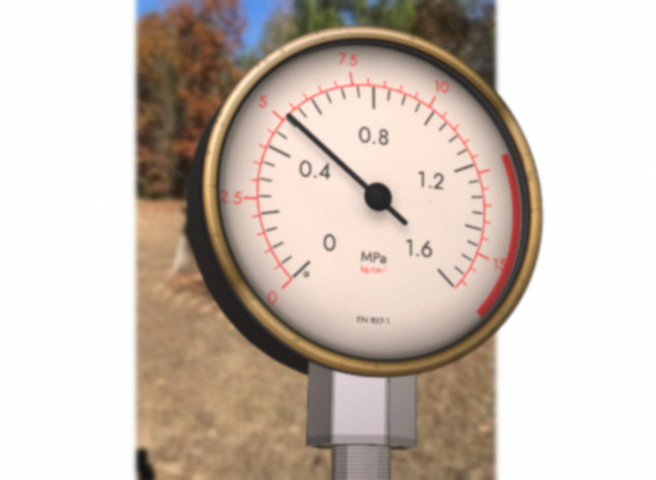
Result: 0.5 MPa
